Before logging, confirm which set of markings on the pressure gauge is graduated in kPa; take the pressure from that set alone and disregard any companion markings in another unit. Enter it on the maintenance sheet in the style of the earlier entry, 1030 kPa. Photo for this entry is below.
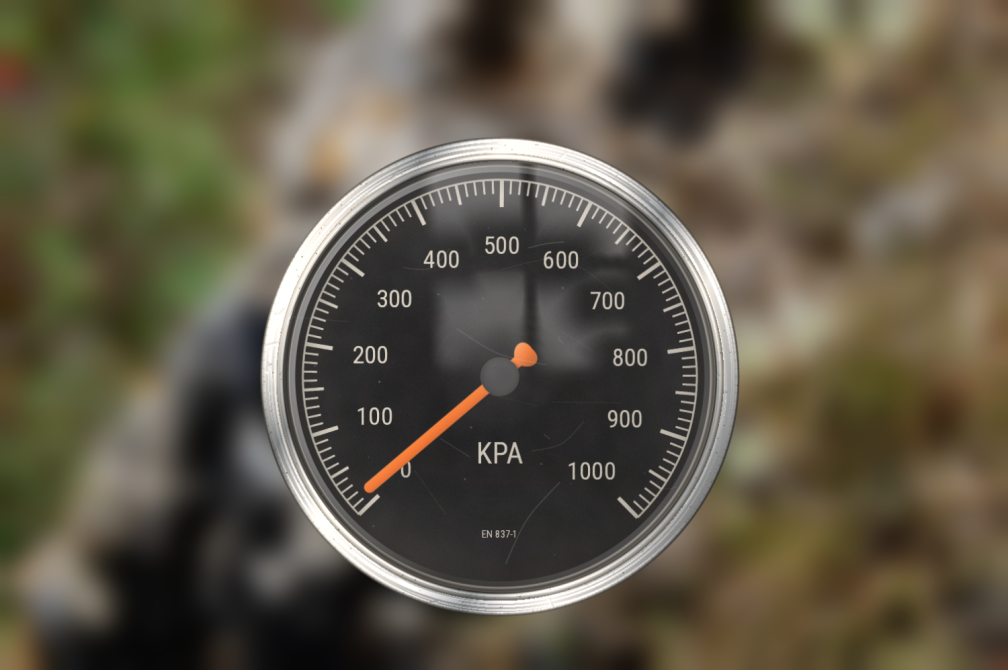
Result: 15 kPa
